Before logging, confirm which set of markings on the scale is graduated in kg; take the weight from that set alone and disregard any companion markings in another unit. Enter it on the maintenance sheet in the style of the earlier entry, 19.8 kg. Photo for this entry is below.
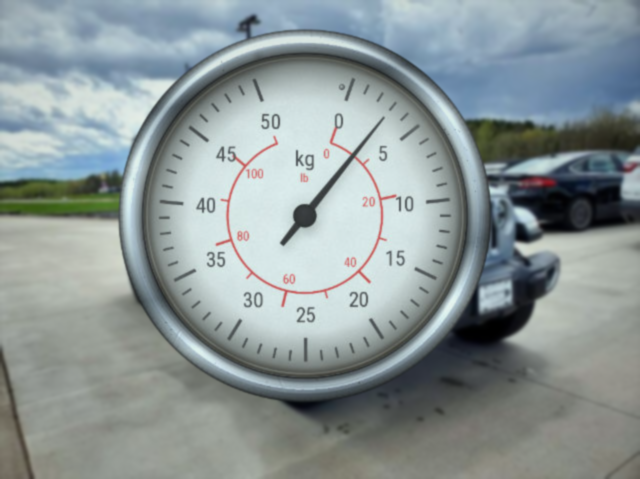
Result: 3 kg
